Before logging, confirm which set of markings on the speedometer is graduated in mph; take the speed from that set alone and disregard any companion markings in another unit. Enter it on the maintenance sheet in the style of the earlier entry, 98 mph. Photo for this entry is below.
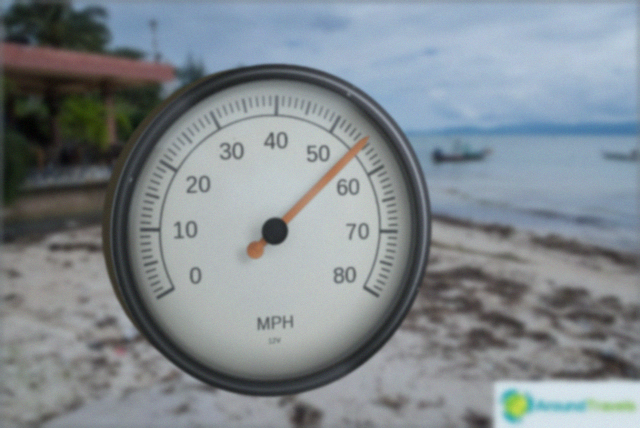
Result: 55 mph
